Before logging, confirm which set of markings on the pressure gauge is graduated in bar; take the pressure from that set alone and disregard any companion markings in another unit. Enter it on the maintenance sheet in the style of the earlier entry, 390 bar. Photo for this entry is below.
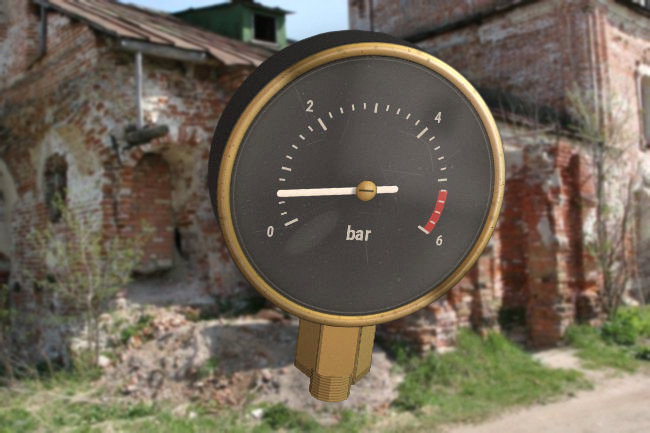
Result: 0.6 bar
